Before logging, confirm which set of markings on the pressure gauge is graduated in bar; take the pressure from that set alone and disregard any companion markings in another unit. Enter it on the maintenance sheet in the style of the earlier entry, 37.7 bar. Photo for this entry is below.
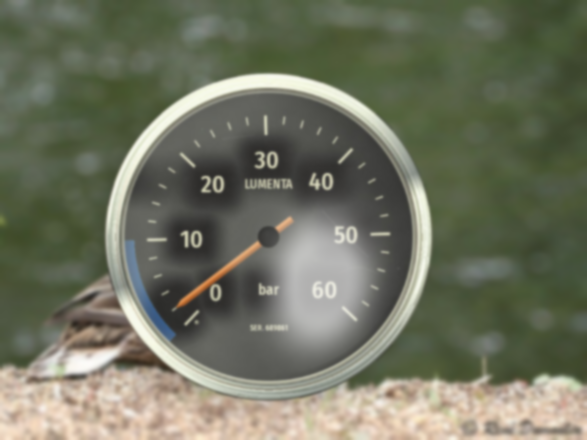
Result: 2 bar
